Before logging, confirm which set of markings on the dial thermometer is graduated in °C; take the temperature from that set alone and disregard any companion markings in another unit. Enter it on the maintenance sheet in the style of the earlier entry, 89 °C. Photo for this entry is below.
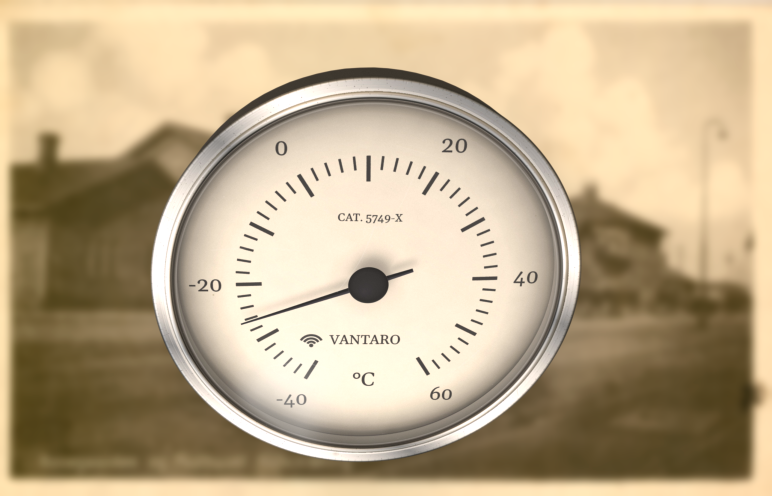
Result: -26 °C
